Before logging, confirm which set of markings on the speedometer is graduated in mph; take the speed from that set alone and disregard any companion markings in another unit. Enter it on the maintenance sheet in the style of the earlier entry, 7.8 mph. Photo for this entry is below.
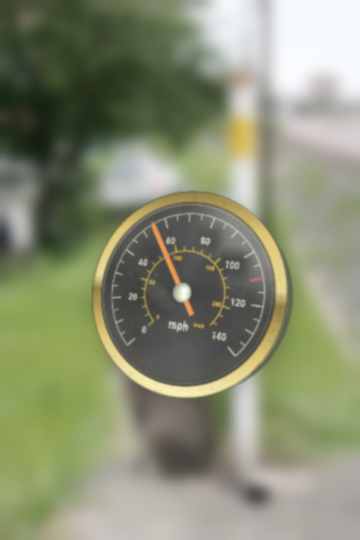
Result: 55 mph
